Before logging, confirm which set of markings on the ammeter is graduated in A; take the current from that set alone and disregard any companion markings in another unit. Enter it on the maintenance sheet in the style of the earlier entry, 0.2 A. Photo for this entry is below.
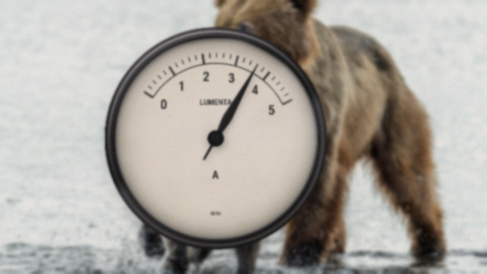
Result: 3.6 A
